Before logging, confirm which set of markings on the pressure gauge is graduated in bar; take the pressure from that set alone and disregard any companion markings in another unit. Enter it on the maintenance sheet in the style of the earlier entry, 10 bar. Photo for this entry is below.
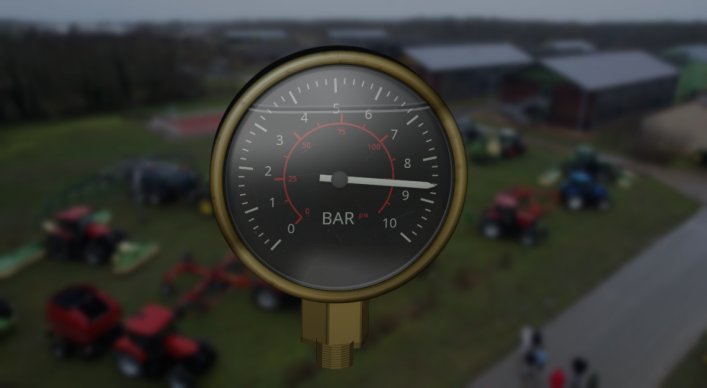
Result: 8.6 bar
